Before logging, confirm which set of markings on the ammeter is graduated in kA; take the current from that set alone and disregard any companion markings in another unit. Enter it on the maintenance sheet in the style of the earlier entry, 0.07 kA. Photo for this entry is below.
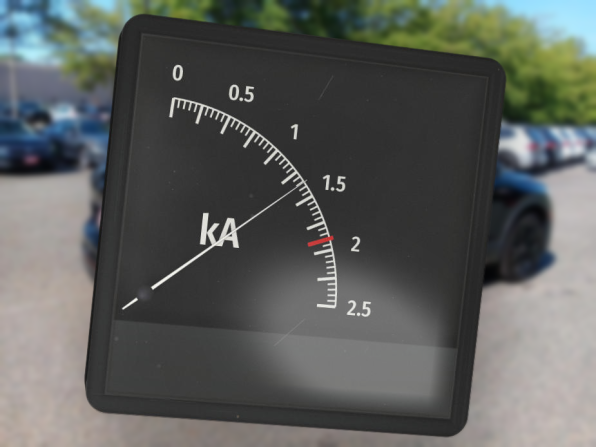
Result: 1.35 kA
